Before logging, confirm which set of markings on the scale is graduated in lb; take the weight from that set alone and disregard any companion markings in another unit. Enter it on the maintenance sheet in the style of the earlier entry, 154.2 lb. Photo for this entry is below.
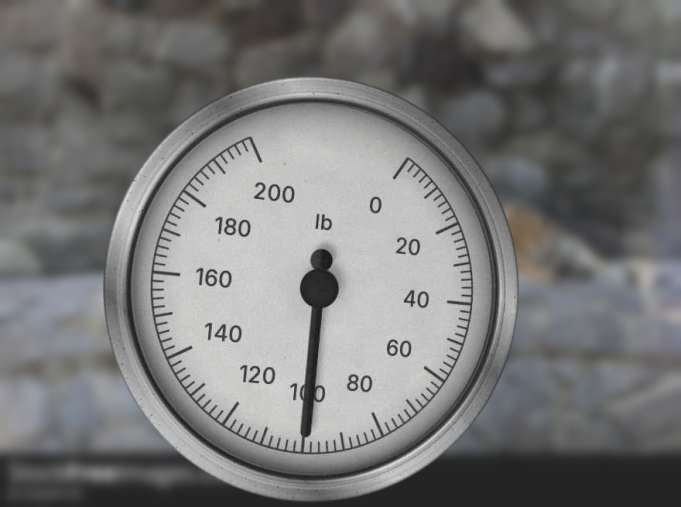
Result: 100 lb
